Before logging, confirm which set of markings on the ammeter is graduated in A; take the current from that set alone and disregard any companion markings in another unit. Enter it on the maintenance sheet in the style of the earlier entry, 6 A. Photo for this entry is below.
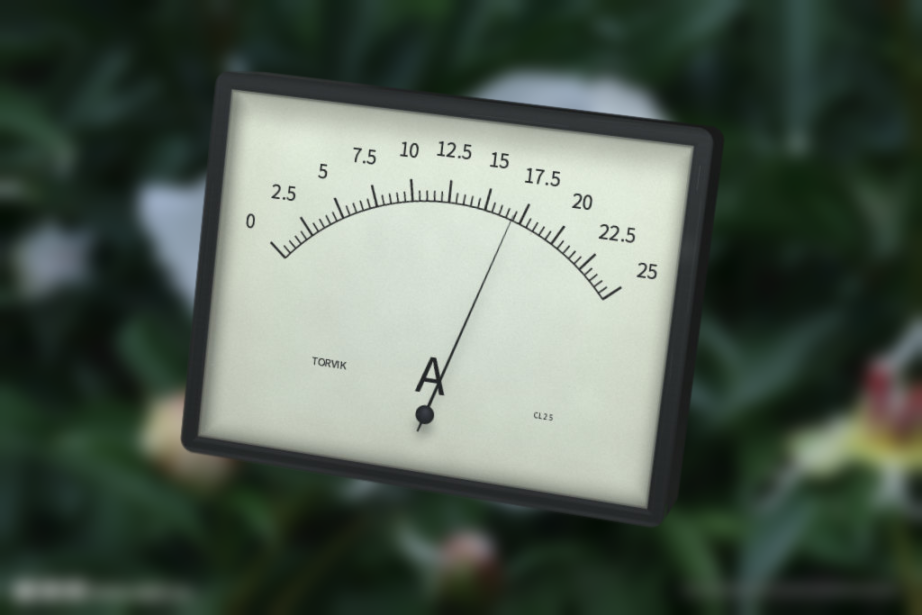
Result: 17 A
